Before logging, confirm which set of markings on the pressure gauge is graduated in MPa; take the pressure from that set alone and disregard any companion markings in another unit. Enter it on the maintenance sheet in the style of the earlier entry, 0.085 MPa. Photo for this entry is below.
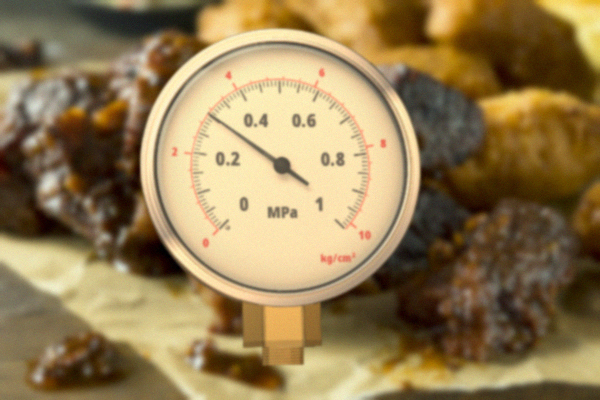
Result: 0.3 MPa
